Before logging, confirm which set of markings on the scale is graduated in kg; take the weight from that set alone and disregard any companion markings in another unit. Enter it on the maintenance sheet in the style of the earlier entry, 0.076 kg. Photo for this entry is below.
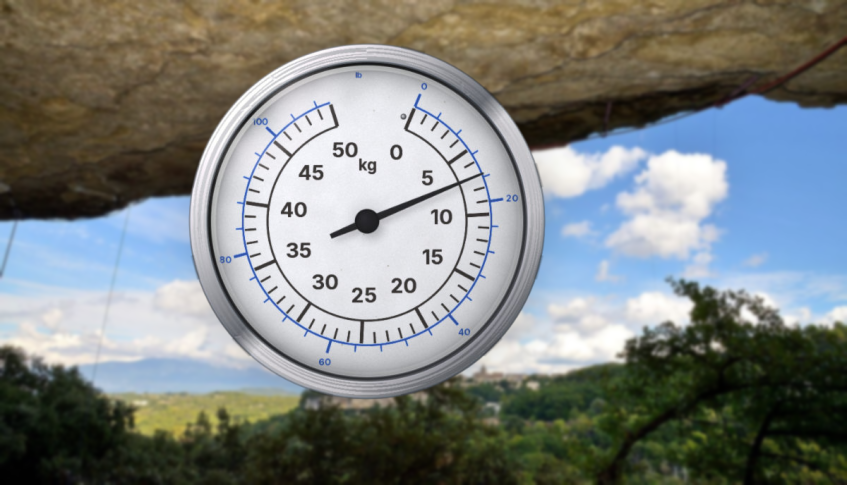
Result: 7 kg
